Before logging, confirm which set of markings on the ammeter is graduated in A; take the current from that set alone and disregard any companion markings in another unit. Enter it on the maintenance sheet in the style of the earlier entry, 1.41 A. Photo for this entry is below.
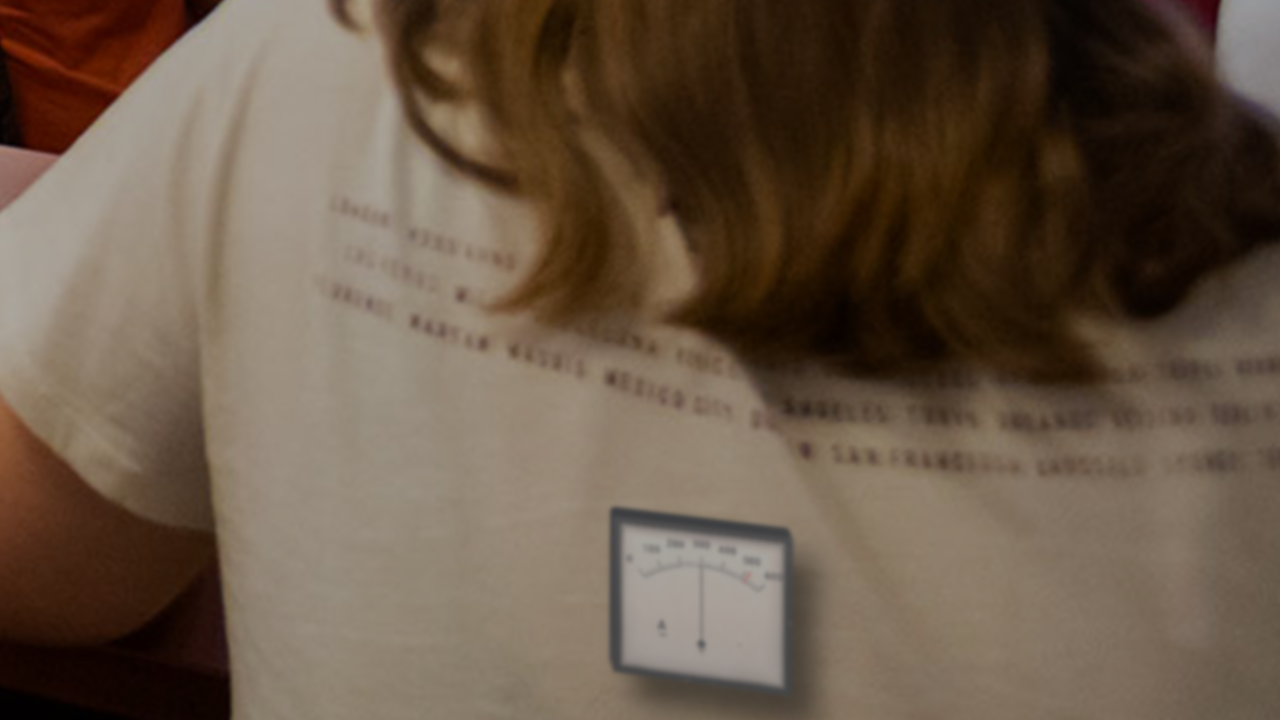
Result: 300 A
